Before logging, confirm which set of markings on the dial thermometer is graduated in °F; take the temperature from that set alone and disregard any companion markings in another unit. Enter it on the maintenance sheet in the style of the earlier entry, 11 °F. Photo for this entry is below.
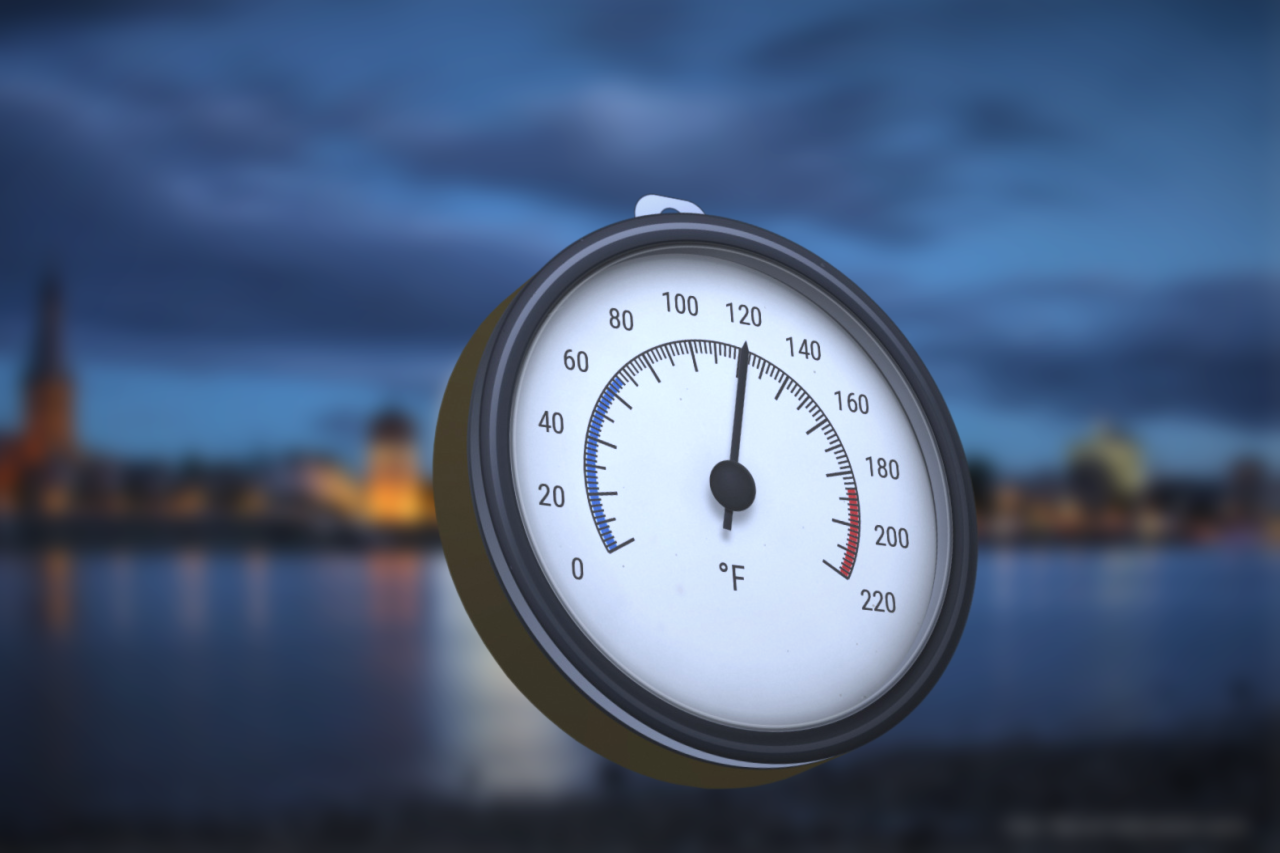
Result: 120 °F
